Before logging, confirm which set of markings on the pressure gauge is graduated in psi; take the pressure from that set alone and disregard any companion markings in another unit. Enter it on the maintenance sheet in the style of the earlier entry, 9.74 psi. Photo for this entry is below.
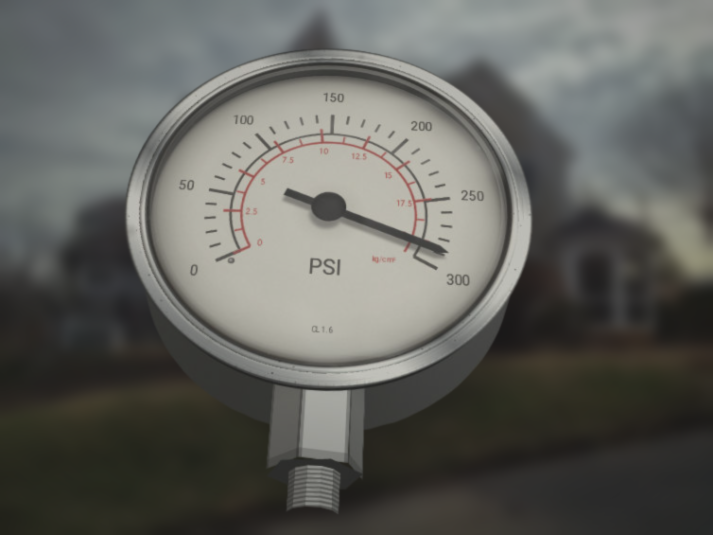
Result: 290 psi
